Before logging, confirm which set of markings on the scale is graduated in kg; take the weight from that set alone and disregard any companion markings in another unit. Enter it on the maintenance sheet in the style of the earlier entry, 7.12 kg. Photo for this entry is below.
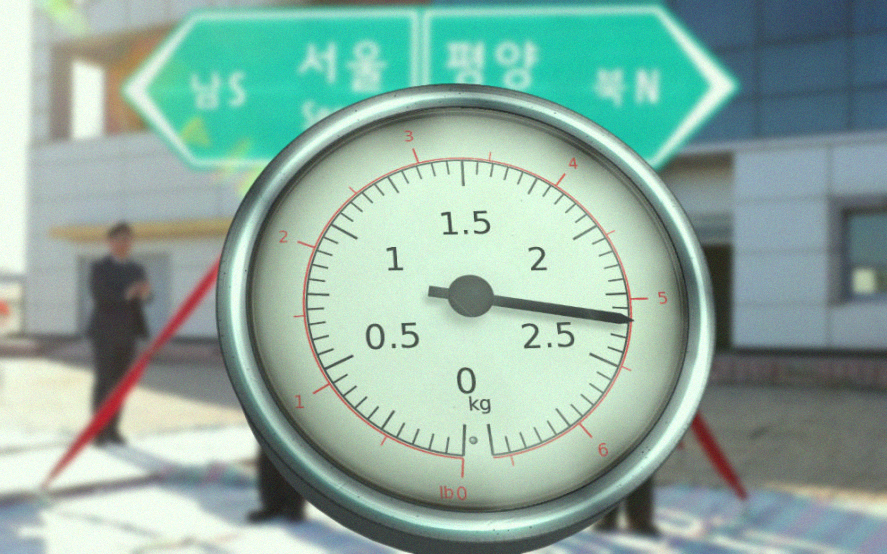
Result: 2.35 kg
